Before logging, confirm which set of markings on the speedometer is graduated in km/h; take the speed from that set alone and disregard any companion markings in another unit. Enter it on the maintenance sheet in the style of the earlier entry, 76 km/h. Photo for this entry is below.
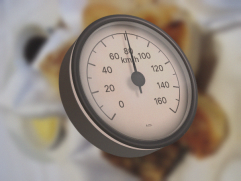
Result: 80 km/h
